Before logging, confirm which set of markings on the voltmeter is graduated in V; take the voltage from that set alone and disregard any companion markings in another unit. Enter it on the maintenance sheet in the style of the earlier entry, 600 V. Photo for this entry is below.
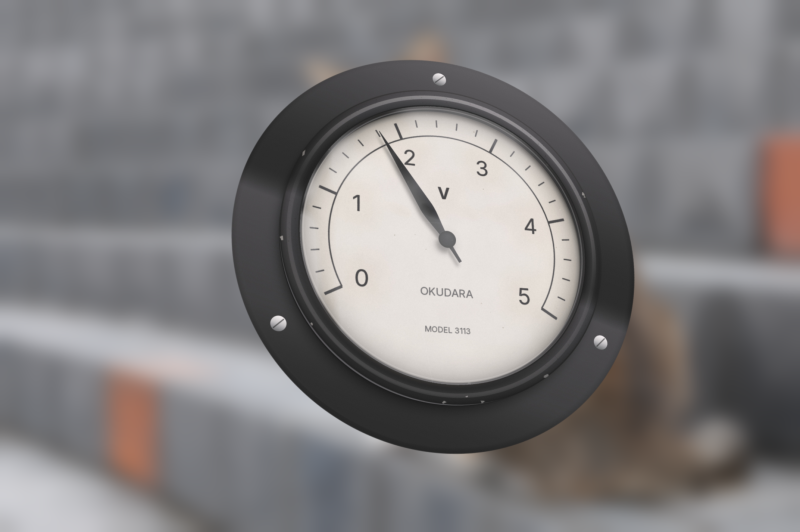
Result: 1.8 V
